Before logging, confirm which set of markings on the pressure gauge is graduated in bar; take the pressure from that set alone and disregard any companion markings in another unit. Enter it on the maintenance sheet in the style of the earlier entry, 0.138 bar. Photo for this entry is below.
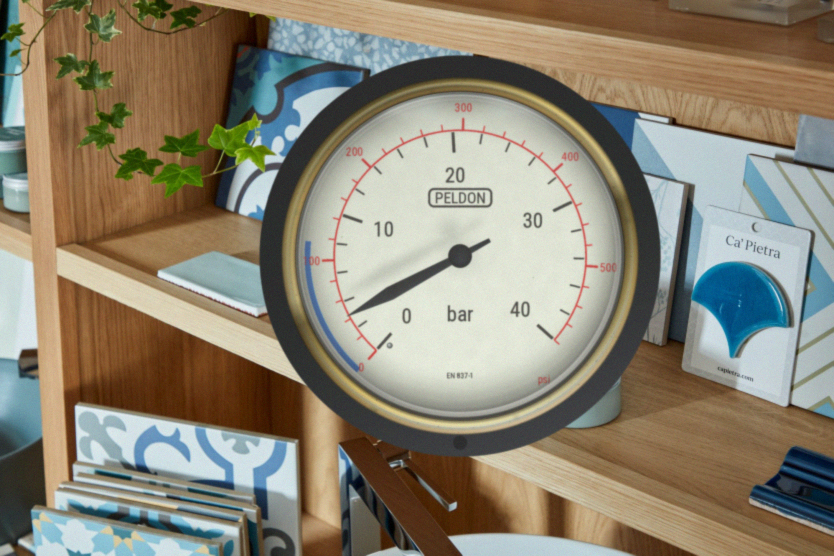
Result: 3 bar
